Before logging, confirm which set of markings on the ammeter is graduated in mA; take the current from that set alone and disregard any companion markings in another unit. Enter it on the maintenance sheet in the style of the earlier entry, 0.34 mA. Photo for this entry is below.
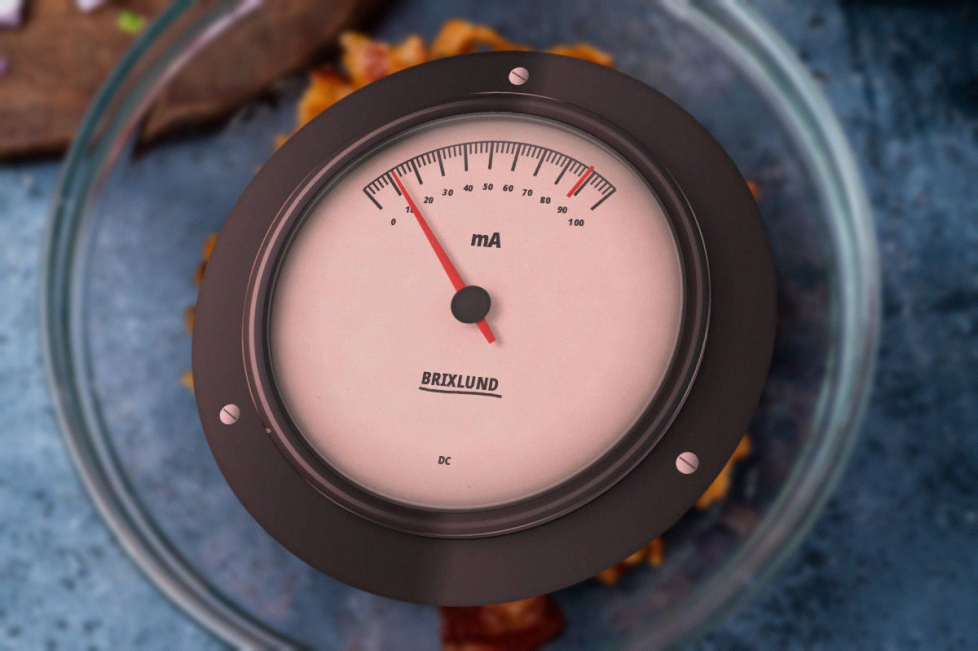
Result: 12 mA
